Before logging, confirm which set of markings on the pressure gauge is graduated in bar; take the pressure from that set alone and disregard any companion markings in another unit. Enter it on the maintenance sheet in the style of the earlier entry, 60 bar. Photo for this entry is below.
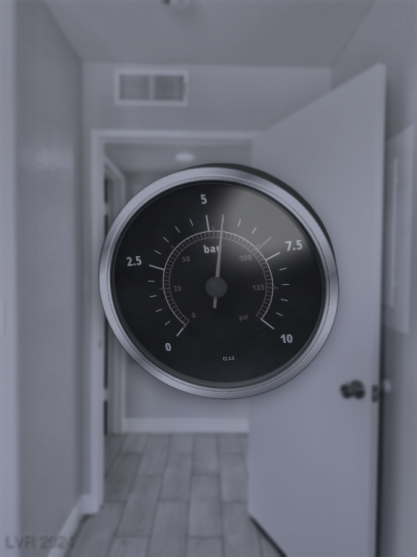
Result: 5.5 bar
